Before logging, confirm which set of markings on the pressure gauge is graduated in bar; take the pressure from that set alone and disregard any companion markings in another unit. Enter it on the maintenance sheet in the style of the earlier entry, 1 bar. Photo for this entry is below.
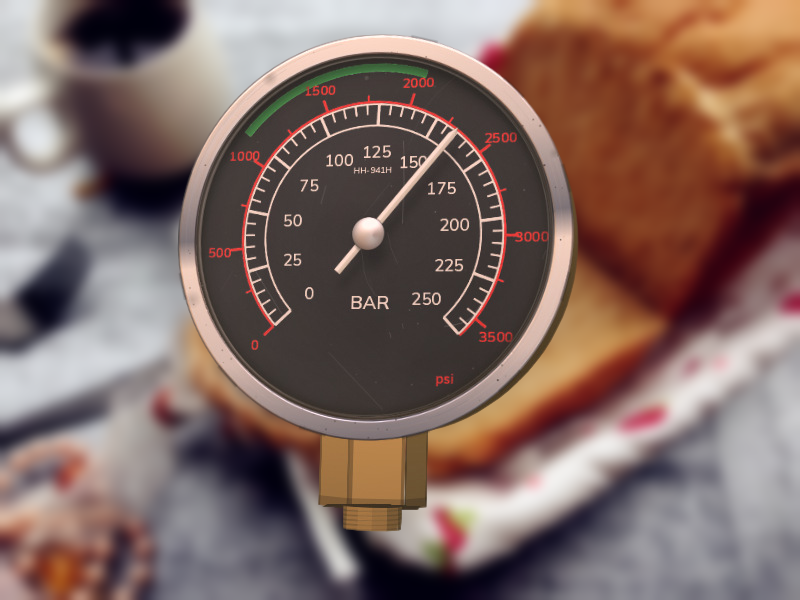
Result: 160 bar
